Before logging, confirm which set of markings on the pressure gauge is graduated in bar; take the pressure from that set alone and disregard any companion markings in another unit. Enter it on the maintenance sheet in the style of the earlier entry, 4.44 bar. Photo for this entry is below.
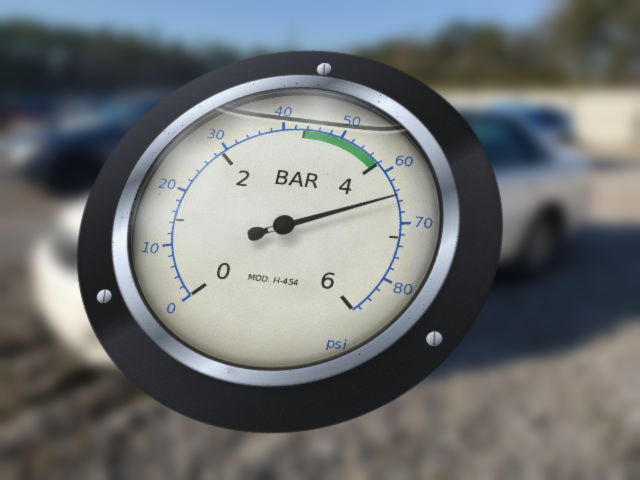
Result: 4.5 bar
